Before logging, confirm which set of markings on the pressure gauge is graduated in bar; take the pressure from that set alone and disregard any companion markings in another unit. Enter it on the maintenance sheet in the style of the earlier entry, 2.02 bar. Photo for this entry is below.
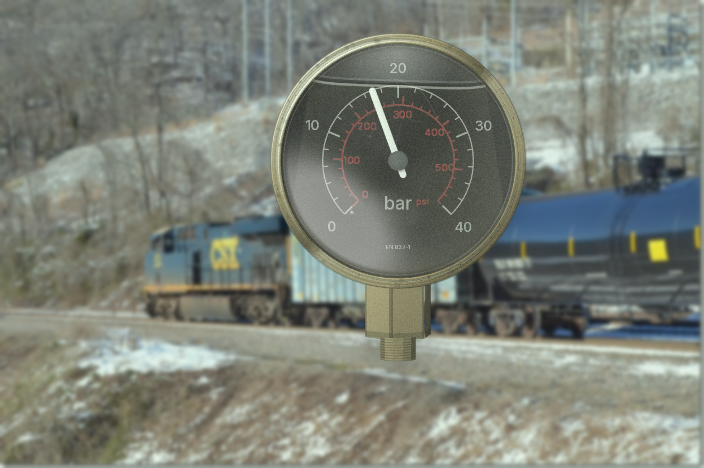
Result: 17 bar
